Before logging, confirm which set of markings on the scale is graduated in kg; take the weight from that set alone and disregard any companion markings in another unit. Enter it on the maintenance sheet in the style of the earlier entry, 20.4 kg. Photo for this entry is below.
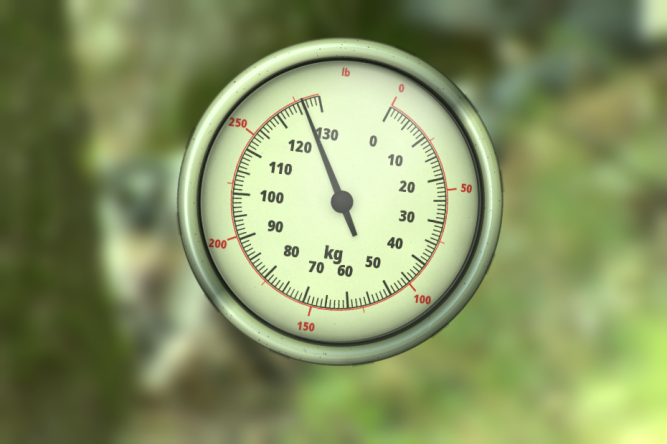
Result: 126 kg
